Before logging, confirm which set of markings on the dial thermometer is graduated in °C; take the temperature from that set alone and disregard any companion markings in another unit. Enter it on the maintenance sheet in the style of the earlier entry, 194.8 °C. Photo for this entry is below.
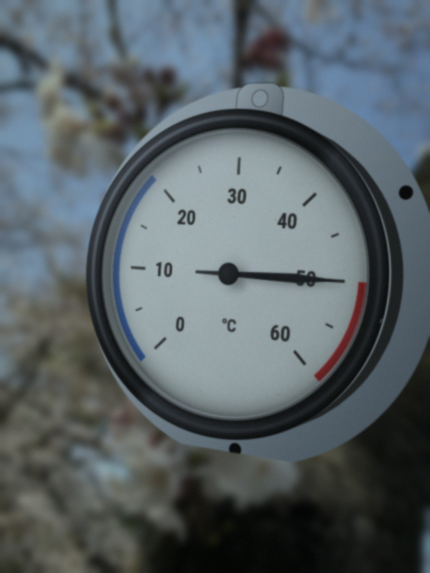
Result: 50 °C
